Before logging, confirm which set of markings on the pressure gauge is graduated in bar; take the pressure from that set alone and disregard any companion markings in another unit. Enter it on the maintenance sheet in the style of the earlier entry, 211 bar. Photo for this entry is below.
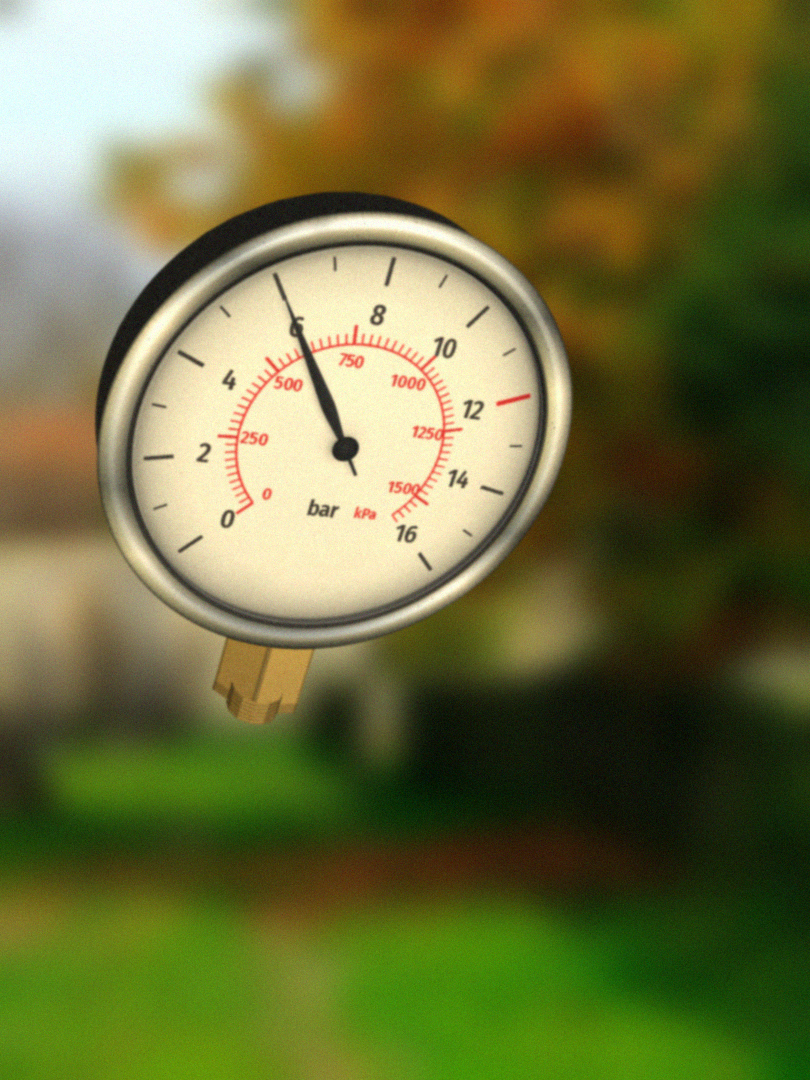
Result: 6 bar
